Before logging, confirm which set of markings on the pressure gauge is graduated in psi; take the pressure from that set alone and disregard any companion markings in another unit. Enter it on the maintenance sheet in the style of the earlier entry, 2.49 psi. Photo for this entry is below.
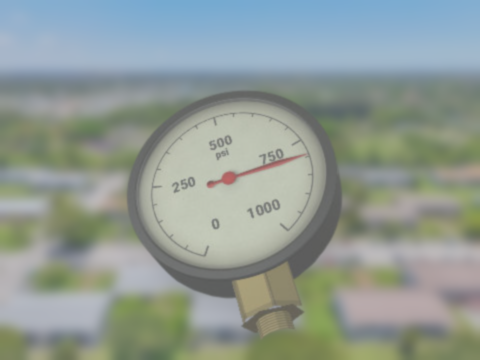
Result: 800 psi
